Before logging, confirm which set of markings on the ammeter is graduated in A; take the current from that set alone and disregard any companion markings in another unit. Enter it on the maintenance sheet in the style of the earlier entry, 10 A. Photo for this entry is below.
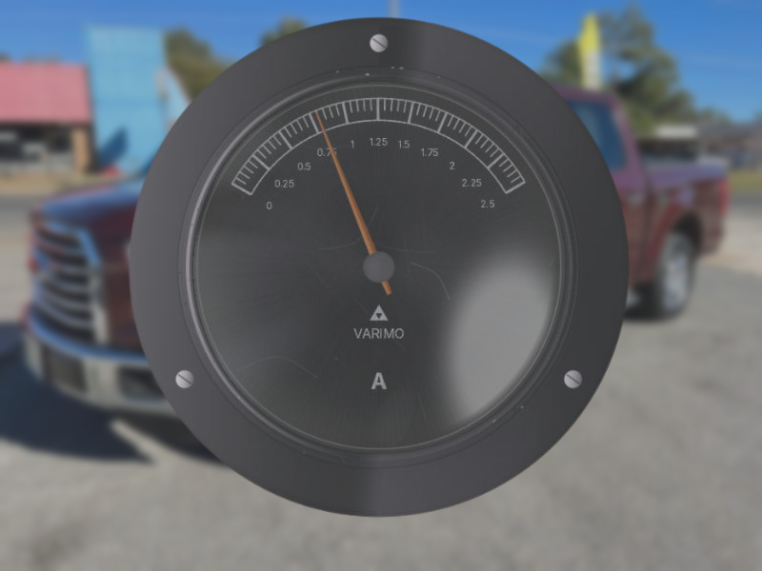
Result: 0.8 A
